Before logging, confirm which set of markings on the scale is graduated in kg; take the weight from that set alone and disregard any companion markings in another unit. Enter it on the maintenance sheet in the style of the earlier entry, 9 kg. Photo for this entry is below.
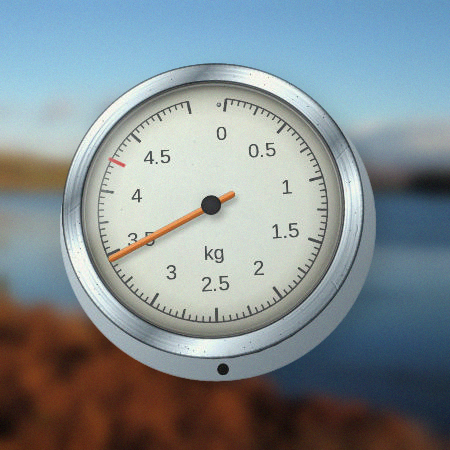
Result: 3.45 kg
